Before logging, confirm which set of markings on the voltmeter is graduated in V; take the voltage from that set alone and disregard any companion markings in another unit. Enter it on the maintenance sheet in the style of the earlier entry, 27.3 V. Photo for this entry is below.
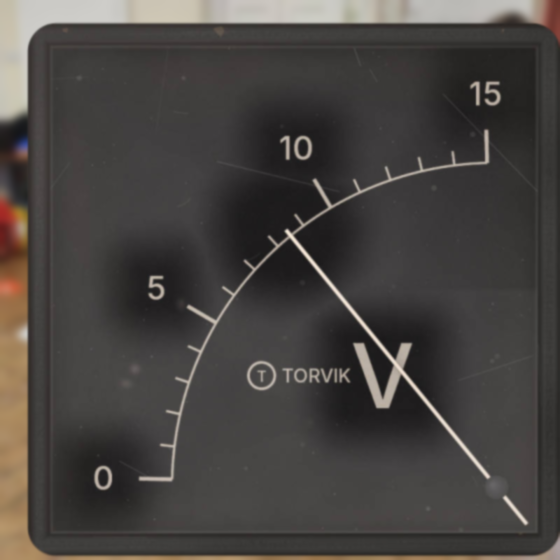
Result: 8.5 V
